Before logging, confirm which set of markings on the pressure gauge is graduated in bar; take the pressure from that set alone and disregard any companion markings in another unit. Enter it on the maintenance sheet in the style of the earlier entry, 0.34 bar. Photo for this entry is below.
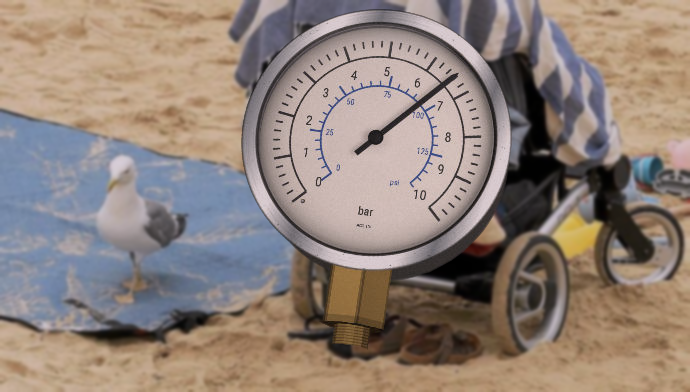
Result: 6.6 bar
